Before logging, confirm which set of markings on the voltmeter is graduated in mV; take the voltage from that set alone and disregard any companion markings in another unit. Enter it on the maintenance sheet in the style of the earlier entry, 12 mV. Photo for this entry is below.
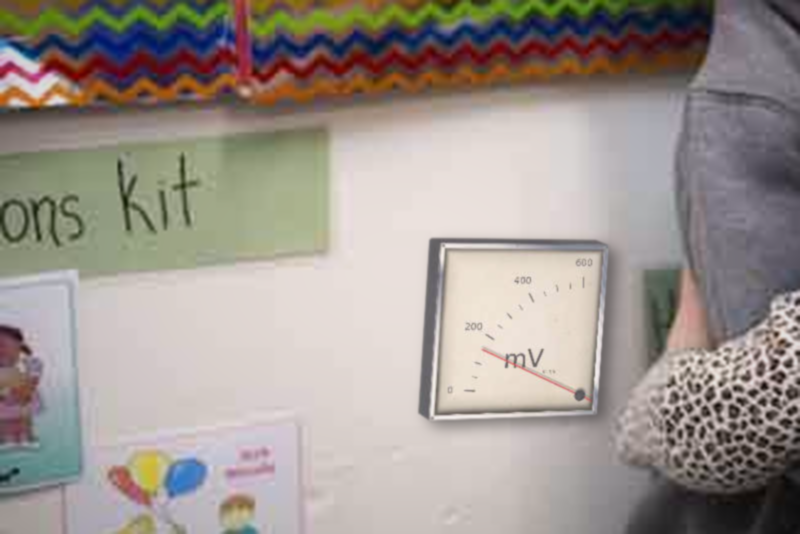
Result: 150 mV
